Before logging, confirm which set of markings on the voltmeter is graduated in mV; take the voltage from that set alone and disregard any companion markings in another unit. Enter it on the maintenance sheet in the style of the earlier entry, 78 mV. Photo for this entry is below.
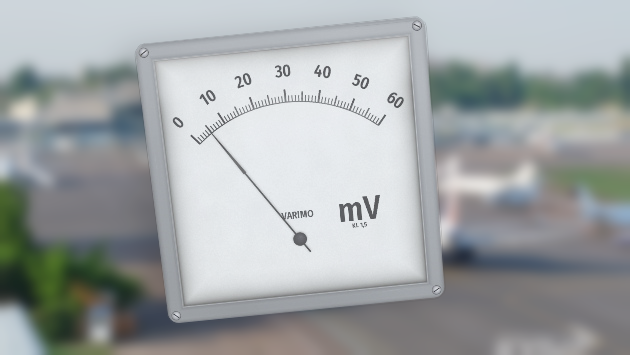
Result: 5 mV
